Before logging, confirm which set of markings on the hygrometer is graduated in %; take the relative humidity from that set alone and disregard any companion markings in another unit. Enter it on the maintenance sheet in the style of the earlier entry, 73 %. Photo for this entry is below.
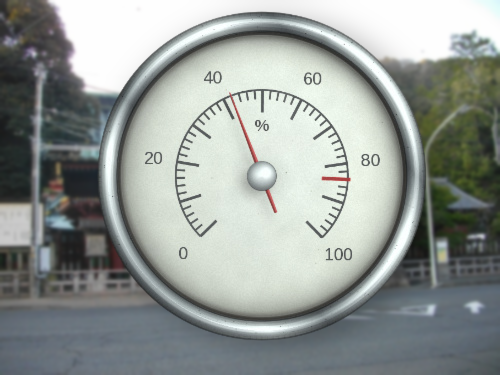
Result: 42 %
